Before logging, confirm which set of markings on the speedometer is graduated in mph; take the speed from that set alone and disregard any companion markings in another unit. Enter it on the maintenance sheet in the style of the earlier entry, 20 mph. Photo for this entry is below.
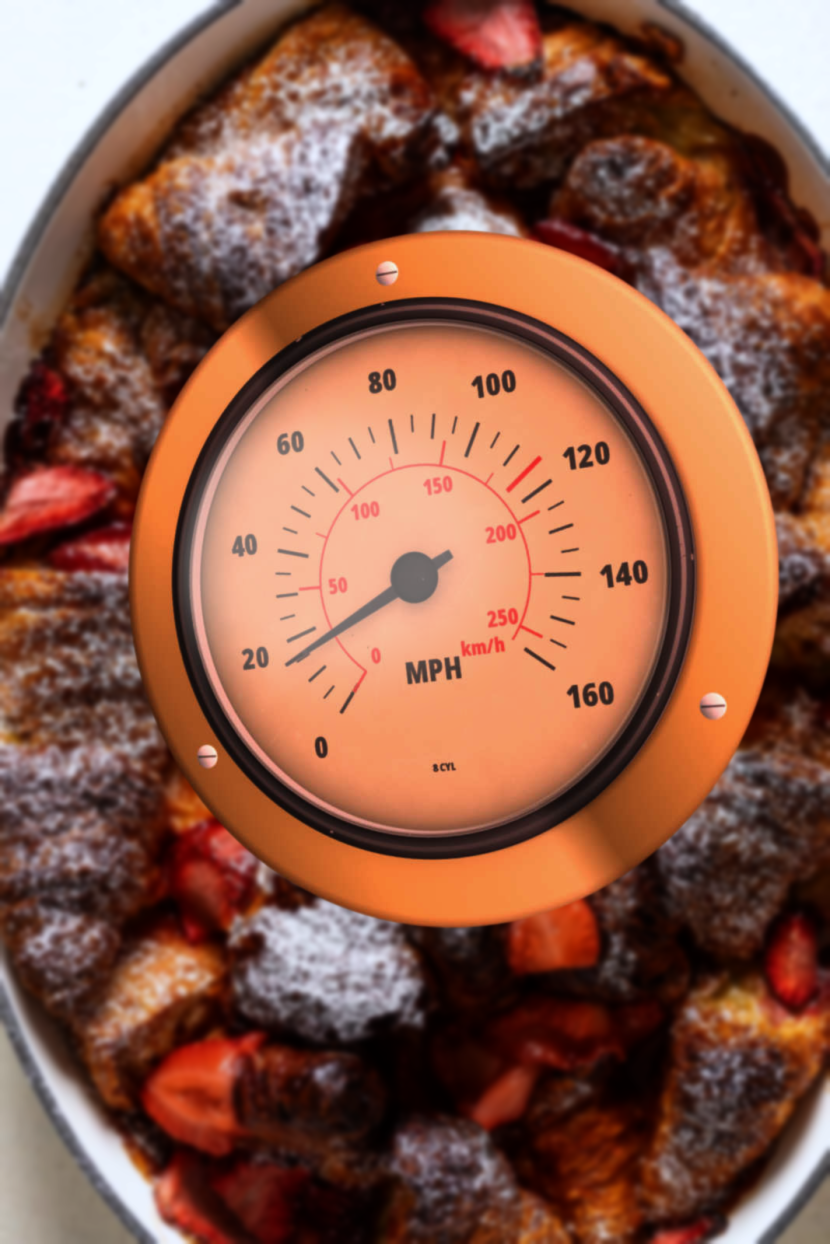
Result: 15 mph
